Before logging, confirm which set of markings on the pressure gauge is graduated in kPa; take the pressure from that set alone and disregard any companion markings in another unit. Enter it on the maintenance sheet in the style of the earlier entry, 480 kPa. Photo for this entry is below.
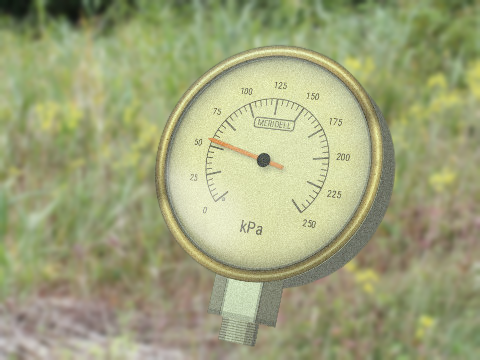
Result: 55 kPa
